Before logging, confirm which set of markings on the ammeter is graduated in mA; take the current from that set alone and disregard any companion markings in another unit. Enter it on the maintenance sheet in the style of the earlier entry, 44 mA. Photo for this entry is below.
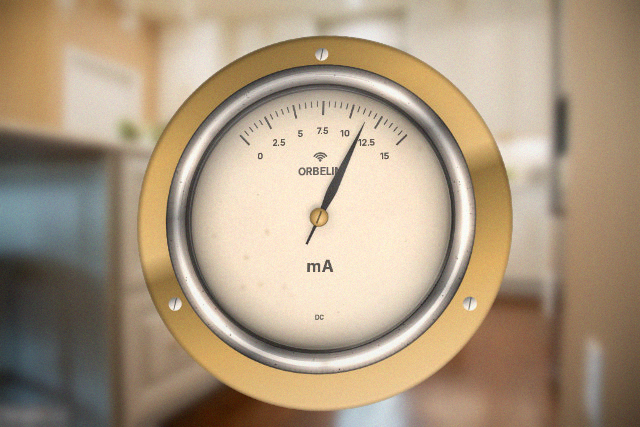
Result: 11.5 mA
